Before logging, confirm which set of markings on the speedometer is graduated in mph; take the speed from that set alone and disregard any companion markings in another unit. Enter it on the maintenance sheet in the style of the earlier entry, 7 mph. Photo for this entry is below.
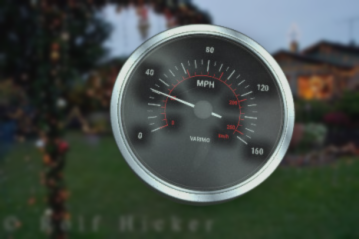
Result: 30 mph
